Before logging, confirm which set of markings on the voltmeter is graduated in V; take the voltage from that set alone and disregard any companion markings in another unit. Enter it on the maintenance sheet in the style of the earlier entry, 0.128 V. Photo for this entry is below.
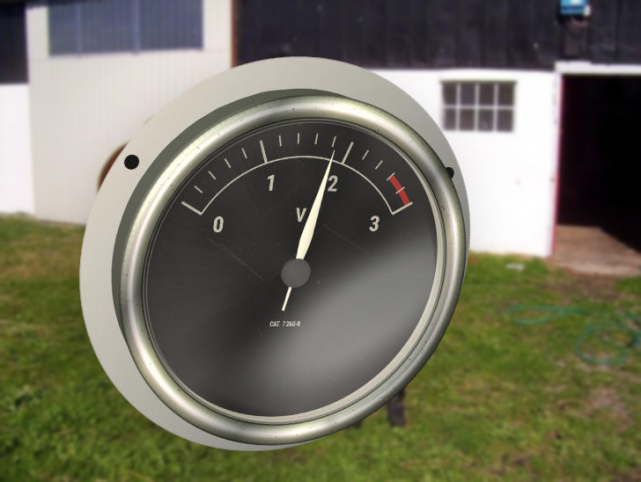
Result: 1.8 V
